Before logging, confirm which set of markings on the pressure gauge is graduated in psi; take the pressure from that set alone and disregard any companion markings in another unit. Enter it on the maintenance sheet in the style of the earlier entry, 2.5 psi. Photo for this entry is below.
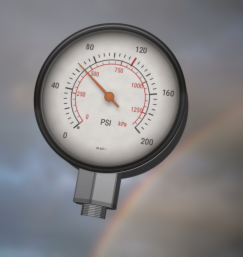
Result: 65 psi
